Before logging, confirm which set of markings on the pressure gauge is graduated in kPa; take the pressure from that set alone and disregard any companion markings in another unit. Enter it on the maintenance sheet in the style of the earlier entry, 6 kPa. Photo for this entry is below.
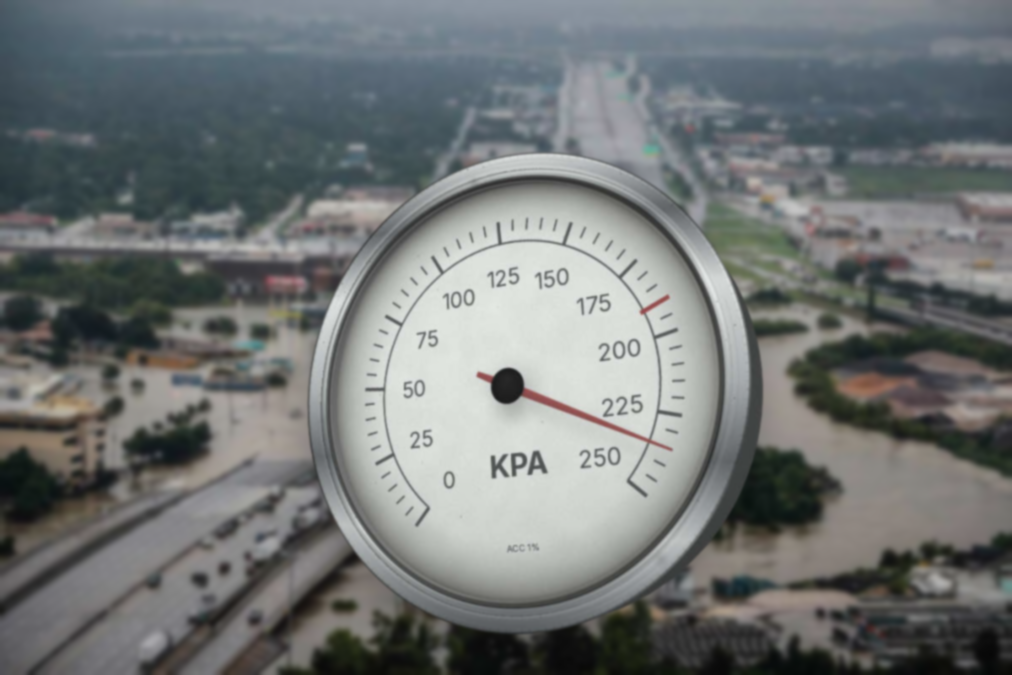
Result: 235 kPa
